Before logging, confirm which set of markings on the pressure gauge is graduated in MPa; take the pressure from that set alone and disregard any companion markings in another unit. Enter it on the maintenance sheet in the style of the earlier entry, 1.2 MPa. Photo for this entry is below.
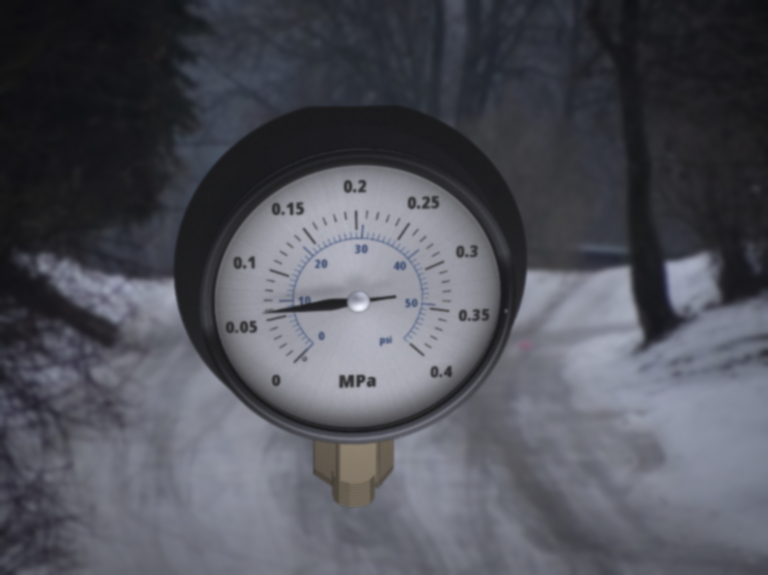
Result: 0.06 MPa
